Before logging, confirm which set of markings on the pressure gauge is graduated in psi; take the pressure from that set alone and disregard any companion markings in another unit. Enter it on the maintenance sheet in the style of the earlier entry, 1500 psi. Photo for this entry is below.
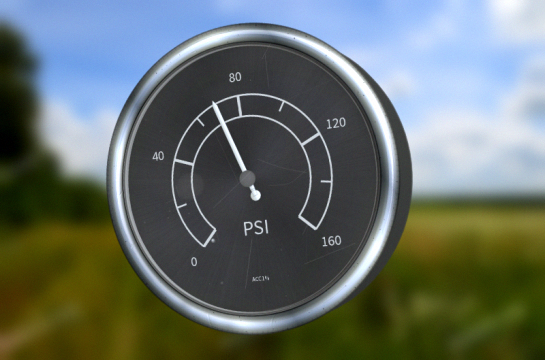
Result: 70 psi
